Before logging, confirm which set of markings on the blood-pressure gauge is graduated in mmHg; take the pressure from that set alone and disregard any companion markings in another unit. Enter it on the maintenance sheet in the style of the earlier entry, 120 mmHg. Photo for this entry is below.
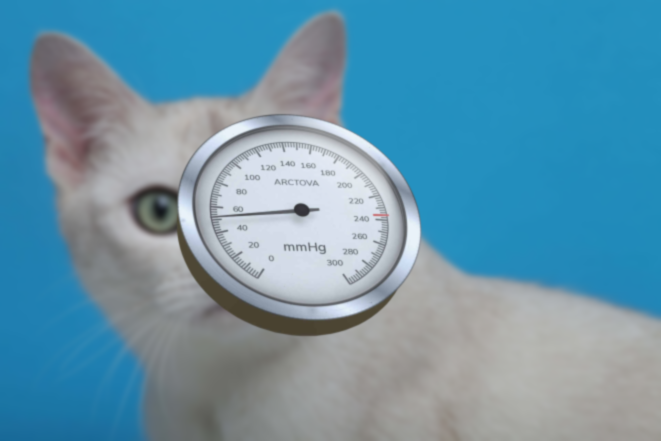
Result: 50 mmHg
